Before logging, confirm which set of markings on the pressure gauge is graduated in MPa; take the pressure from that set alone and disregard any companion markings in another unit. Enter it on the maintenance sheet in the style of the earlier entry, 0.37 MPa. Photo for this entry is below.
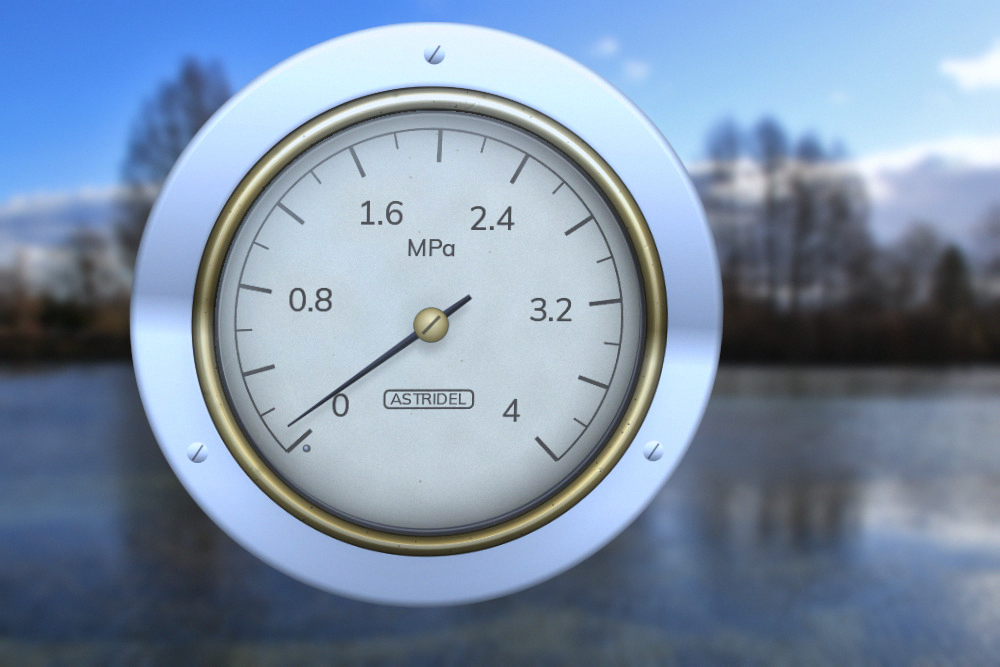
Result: 0.1 MPa
